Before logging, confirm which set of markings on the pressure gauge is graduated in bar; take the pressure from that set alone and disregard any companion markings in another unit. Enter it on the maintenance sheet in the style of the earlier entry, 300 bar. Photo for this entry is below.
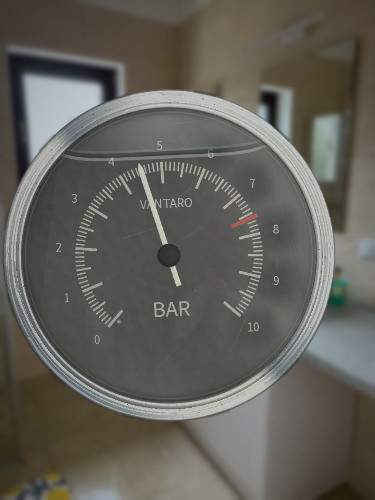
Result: 4.5 bar
